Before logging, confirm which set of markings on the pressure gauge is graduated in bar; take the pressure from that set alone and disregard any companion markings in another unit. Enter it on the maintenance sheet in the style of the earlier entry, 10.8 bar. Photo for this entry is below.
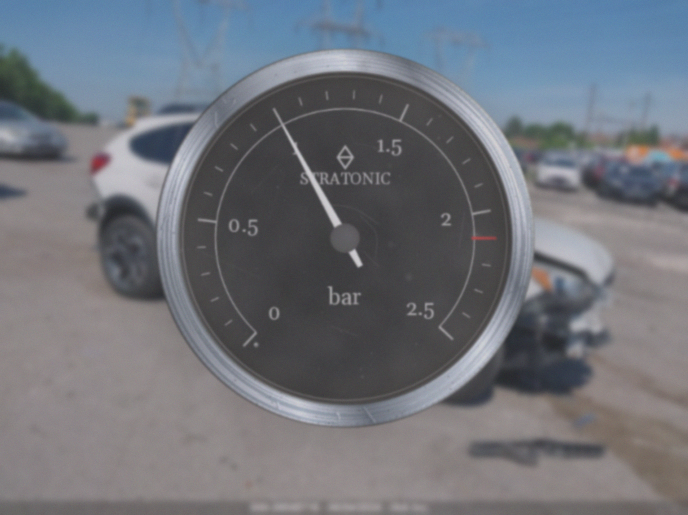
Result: 1 bar
